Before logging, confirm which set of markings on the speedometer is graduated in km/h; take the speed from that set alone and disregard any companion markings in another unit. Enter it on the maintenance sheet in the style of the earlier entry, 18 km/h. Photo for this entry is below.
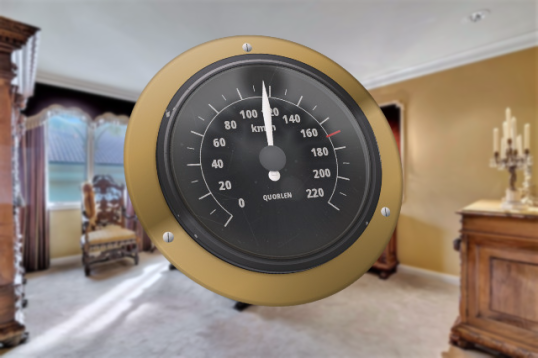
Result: 115 km/h
